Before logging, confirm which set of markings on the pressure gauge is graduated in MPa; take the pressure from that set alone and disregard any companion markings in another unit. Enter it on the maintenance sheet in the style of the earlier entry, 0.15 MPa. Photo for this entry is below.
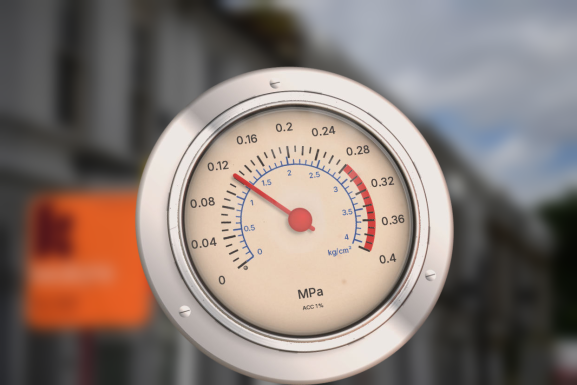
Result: 0.12 MPa
